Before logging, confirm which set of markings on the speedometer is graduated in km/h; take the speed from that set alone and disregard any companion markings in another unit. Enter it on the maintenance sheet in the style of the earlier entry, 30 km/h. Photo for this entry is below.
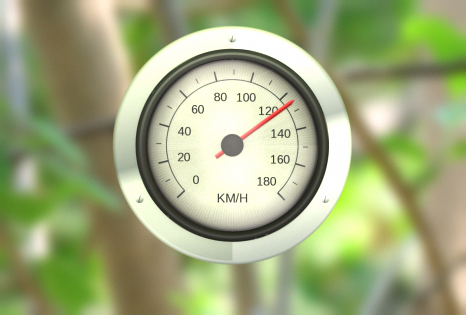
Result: 125 km/h
